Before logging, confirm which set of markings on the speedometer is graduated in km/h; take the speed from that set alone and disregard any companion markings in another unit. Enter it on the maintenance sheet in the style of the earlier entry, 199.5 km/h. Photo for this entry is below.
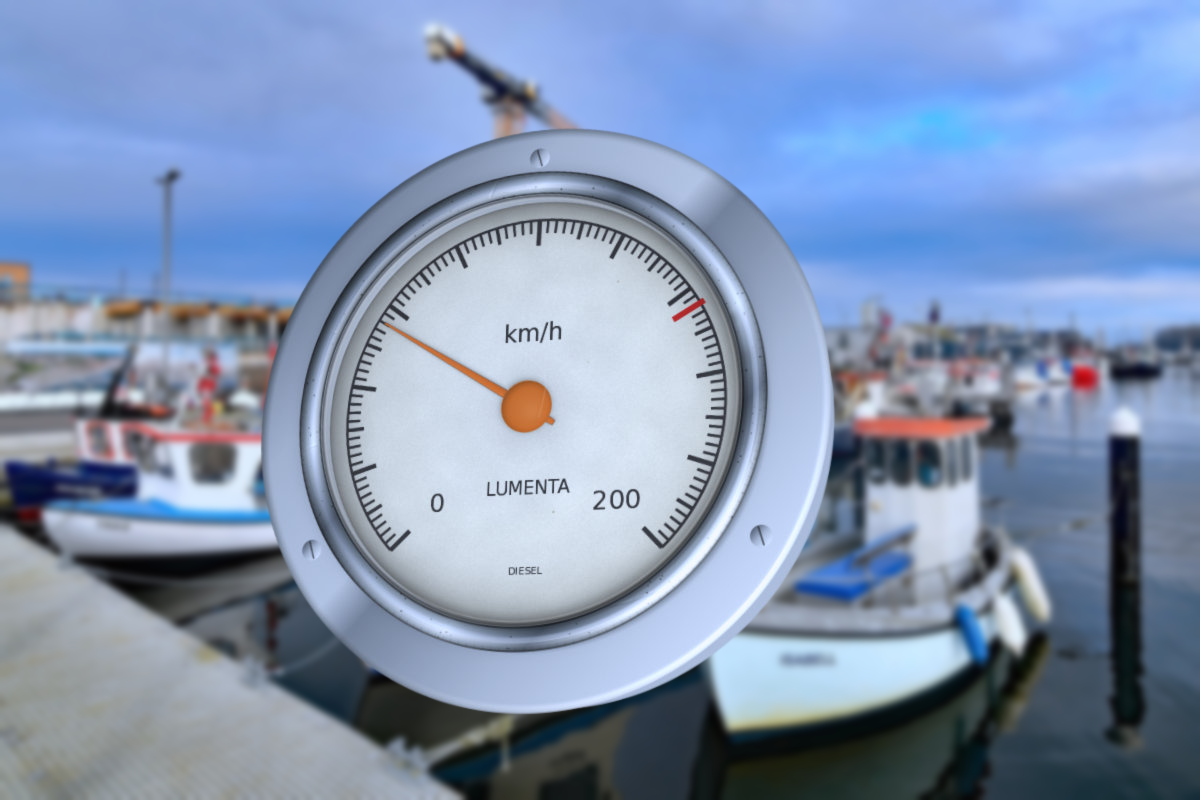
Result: 56 km/h
